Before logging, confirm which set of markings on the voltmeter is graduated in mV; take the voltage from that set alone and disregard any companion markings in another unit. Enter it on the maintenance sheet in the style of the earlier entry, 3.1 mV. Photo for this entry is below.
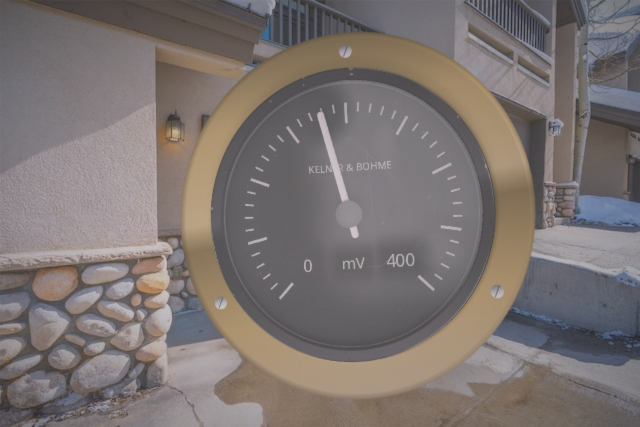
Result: 180 mV
